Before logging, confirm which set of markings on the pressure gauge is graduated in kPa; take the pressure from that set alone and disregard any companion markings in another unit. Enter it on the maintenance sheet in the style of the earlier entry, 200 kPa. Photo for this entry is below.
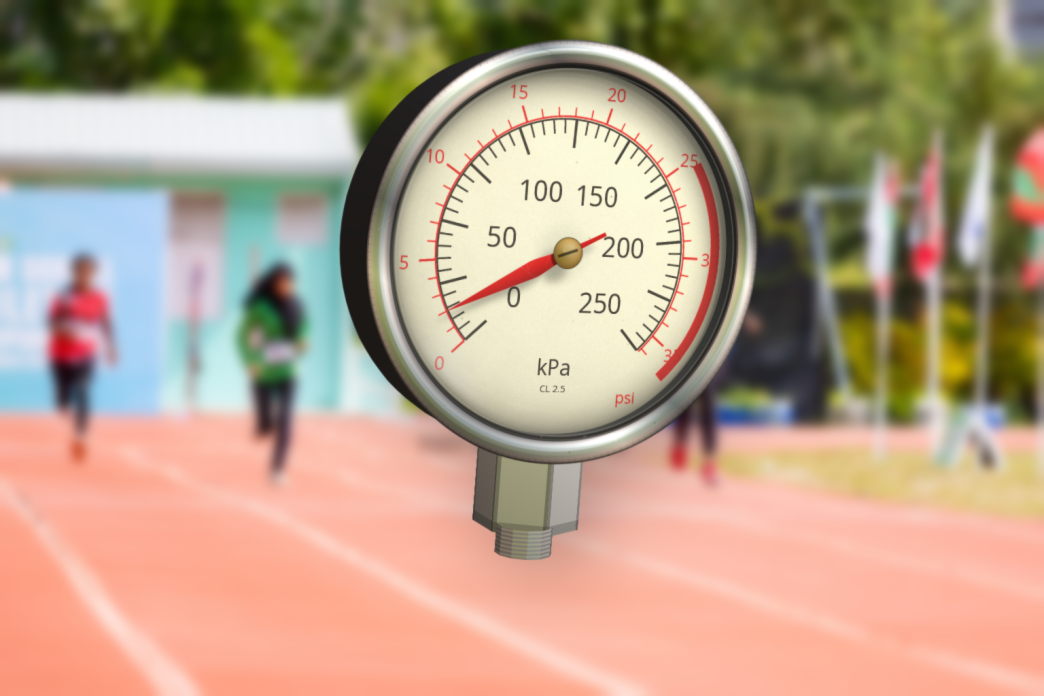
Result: 15 kPa
